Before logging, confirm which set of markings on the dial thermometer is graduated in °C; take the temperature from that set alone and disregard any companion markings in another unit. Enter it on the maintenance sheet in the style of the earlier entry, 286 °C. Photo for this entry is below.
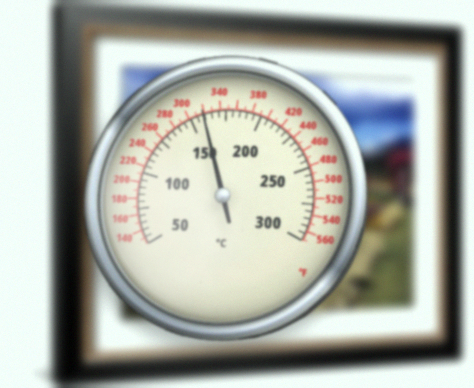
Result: 160 °C
